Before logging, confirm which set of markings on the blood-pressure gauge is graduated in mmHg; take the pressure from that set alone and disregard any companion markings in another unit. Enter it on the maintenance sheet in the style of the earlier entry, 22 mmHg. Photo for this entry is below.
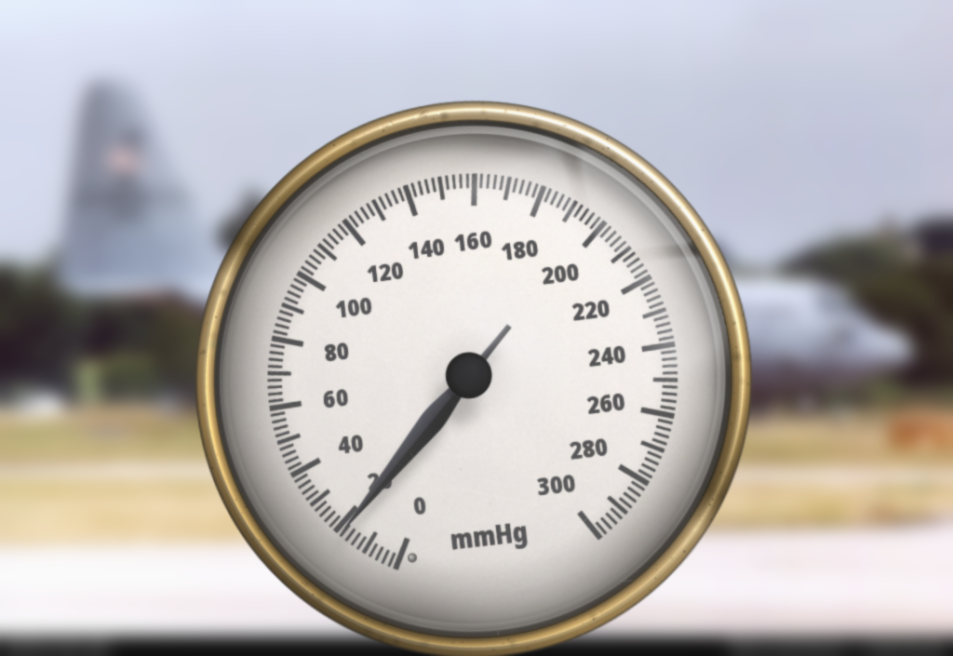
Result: 18 mmHg
